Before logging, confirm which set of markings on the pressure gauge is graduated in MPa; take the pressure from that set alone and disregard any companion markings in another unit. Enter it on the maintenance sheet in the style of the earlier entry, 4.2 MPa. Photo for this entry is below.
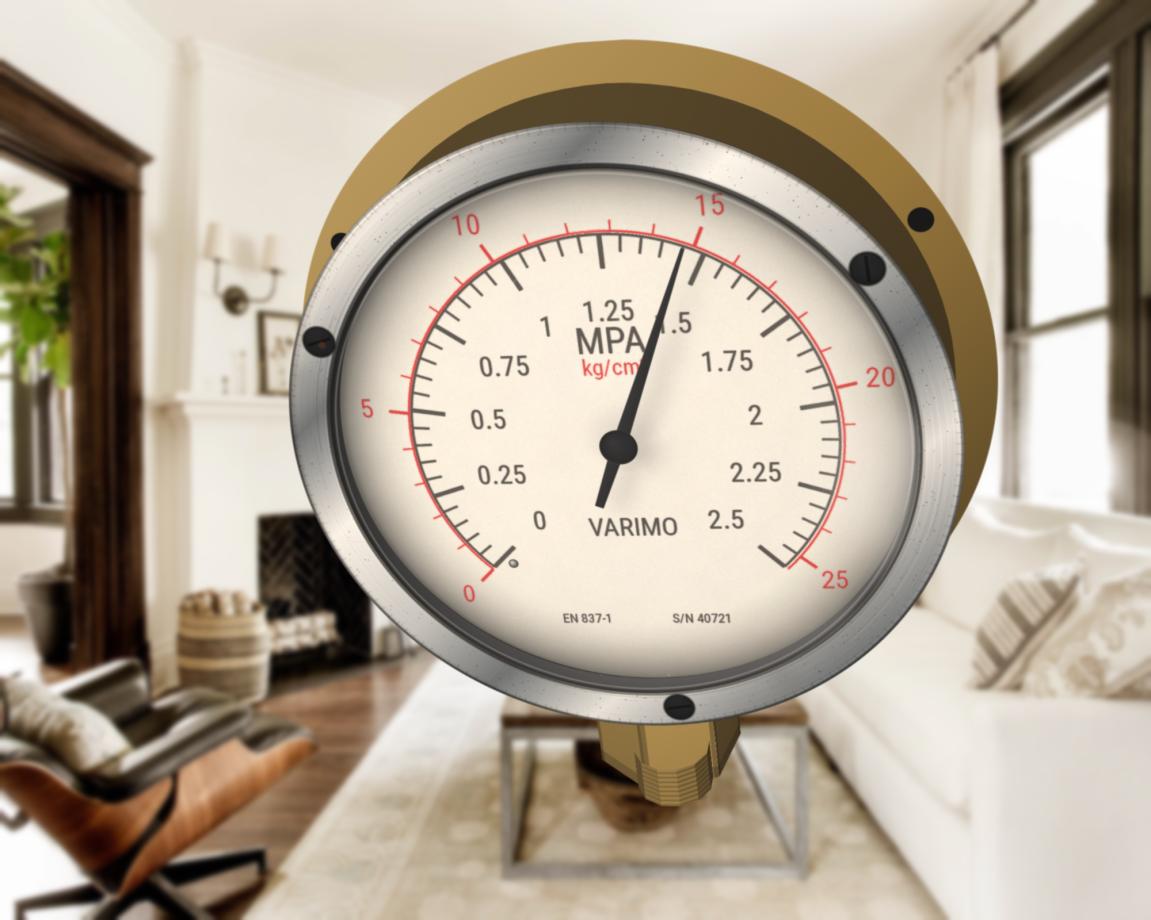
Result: 1.45 MPa
